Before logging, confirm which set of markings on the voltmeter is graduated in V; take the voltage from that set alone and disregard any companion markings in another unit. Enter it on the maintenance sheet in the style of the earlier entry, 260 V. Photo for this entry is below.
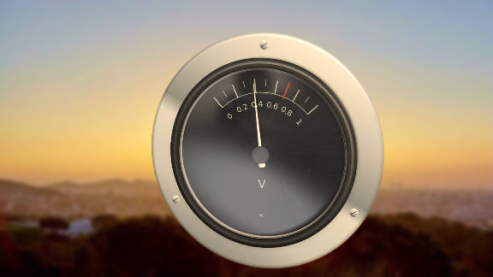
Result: 0.4 V
